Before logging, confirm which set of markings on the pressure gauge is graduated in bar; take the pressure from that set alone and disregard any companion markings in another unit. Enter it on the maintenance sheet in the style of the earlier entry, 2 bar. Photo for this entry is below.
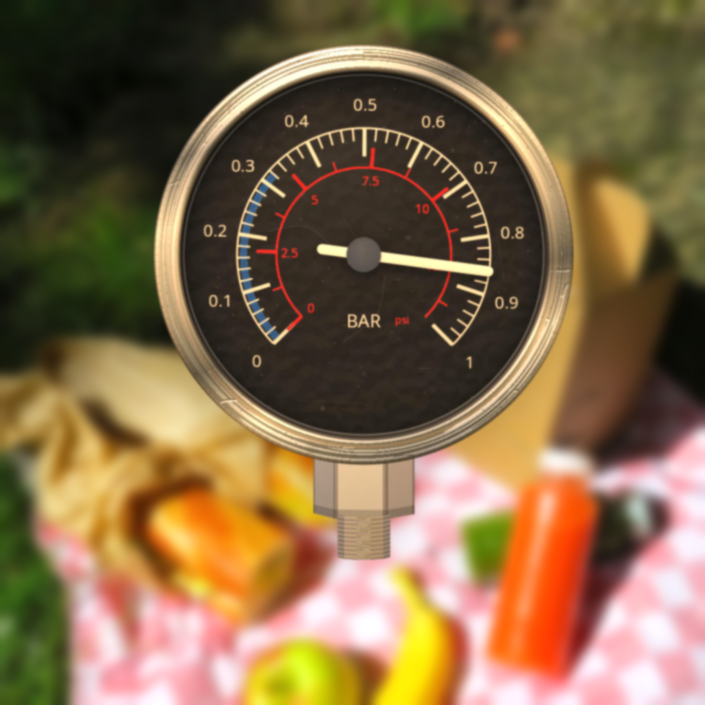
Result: 0.86 bar
